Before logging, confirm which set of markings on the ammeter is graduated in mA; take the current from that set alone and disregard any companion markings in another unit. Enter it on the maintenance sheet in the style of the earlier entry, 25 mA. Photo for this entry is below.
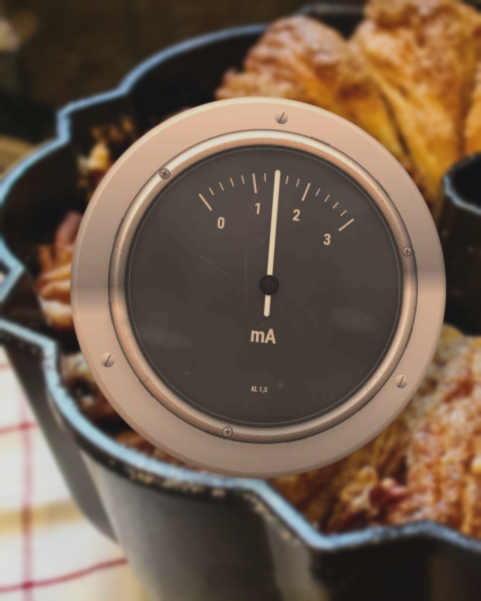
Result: 1.4 mA
